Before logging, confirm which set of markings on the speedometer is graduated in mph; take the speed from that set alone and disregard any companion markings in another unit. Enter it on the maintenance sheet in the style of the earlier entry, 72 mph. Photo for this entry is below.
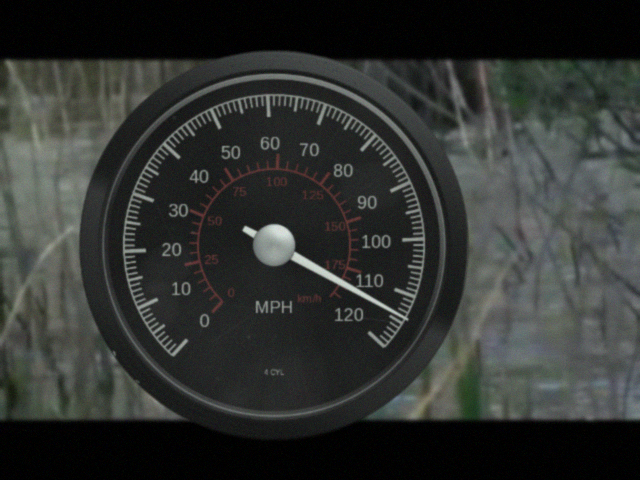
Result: 114 mph
